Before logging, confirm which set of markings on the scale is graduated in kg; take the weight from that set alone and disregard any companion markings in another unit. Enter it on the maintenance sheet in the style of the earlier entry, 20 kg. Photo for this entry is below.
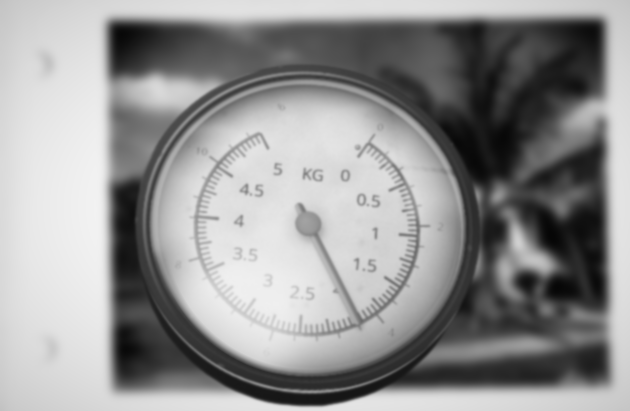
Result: 2 kg
